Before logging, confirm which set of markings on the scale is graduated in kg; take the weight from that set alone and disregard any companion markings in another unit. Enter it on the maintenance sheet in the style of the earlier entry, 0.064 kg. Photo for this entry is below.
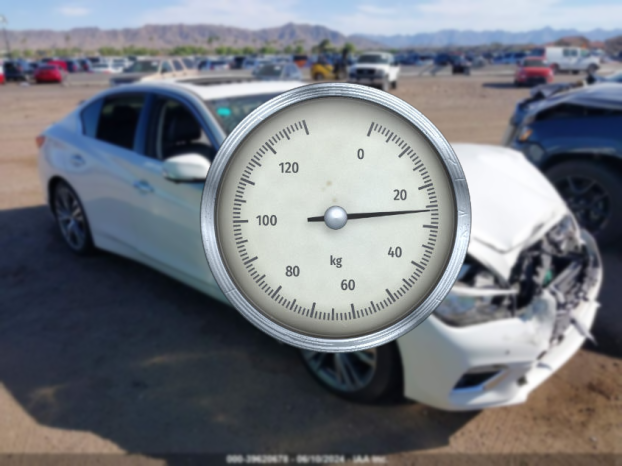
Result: 26 kg
